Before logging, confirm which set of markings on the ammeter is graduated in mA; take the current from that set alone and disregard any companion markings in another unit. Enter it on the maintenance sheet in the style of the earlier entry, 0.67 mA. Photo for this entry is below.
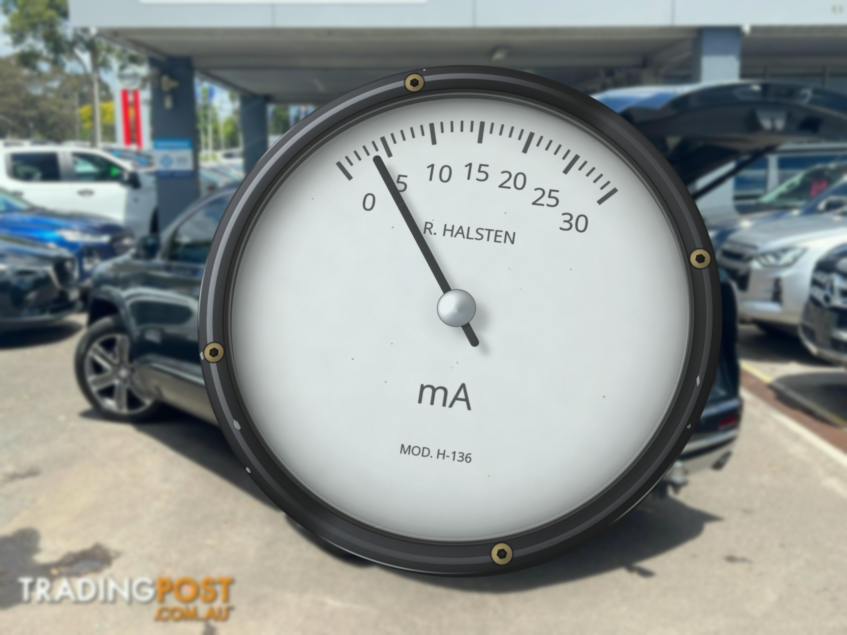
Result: 3.5 mA
